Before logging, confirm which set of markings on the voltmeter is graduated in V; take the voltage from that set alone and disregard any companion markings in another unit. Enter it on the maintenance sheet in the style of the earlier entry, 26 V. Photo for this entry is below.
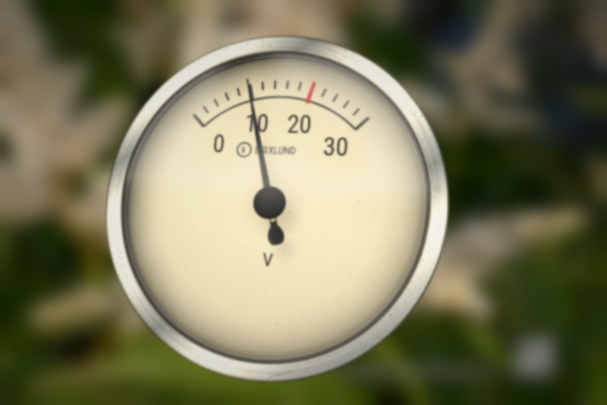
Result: 10 V
